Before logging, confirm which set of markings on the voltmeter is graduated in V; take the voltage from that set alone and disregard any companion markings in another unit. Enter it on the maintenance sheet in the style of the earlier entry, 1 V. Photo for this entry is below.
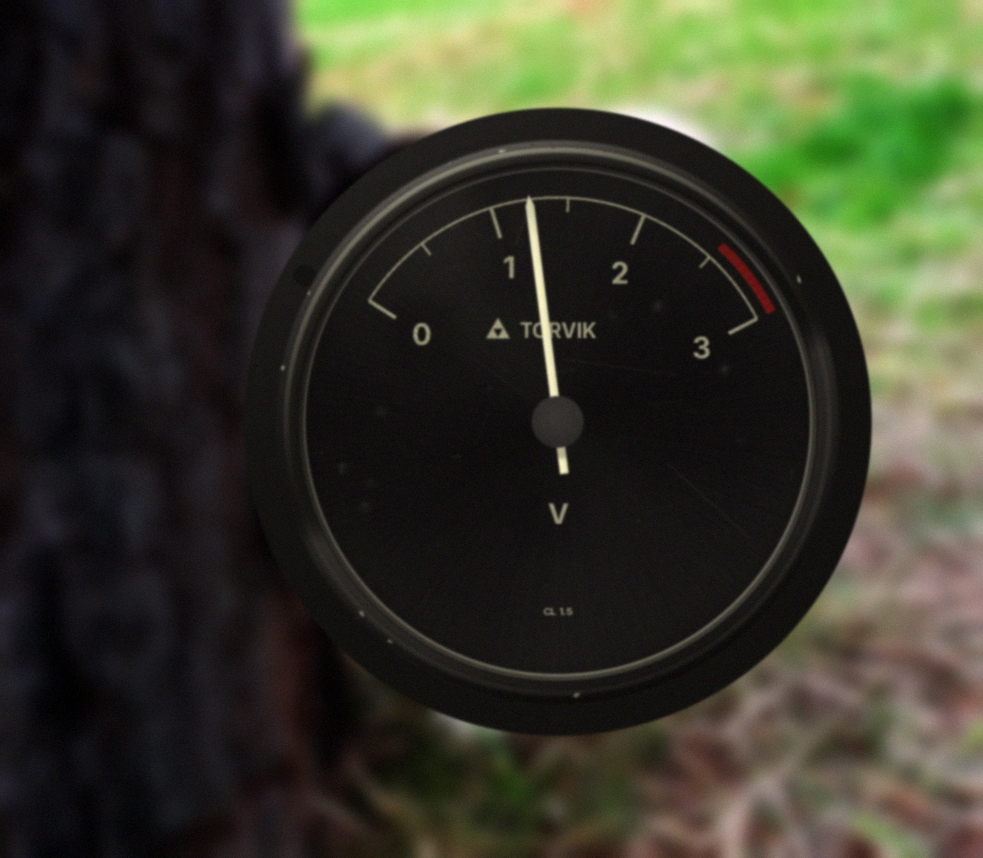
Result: 1.25 V
